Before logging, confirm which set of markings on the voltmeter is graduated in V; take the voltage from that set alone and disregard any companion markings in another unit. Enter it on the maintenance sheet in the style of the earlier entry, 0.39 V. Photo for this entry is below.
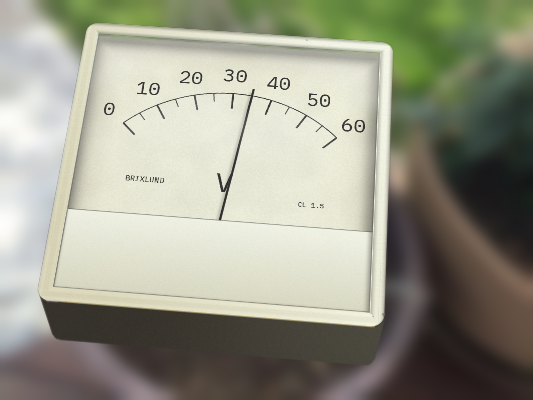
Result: 35 V
